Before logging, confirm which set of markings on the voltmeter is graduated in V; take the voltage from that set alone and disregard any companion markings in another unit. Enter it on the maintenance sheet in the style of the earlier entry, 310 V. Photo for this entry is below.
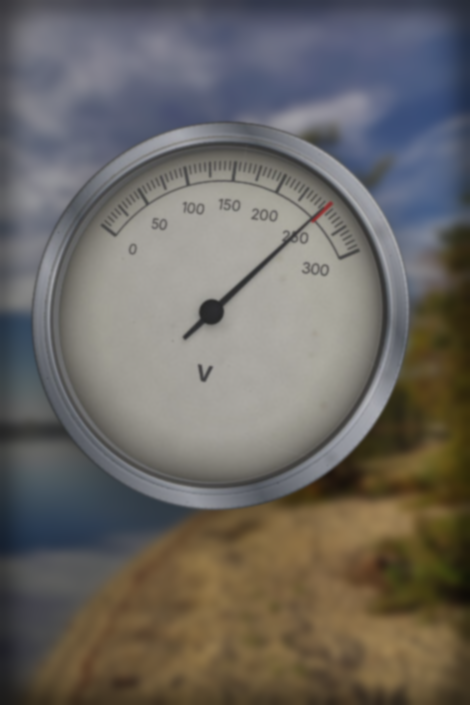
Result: 250 V
